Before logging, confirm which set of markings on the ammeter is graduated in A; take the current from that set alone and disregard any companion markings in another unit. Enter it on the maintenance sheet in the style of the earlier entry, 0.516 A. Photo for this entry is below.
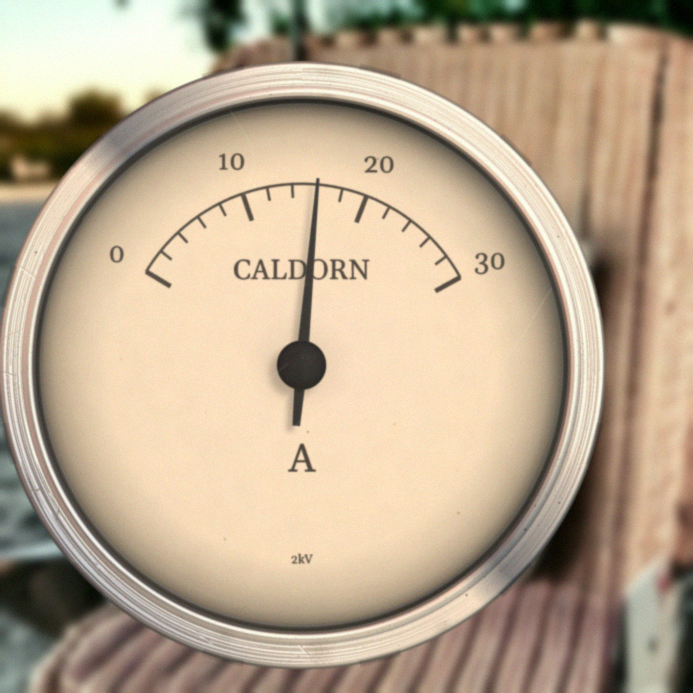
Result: 16 A
